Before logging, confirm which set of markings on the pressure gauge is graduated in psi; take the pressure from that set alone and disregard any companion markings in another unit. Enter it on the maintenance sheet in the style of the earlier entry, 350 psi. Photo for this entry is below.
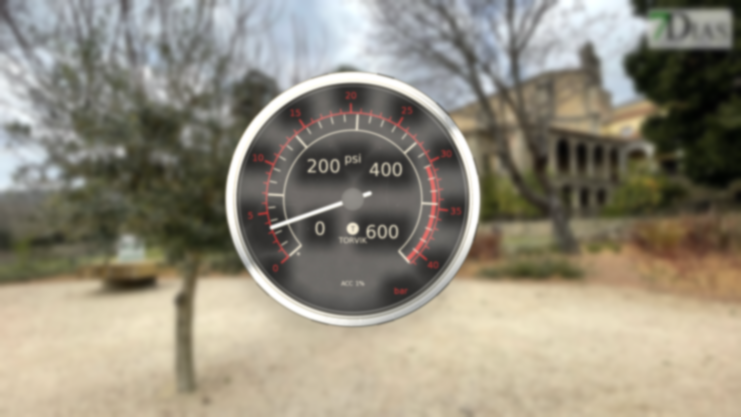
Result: 50 psi
